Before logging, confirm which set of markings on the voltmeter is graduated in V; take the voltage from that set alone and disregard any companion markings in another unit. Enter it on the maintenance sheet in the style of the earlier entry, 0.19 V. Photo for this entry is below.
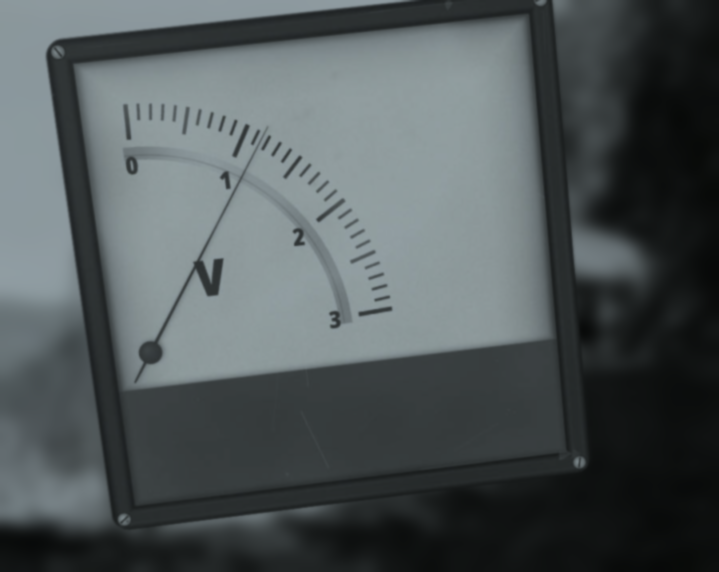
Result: 1.15 V
